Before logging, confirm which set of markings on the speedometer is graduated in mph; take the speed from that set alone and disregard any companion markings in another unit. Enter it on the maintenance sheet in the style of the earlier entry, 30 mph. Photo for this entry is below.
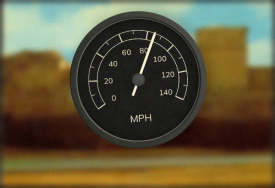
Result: 85 mph
